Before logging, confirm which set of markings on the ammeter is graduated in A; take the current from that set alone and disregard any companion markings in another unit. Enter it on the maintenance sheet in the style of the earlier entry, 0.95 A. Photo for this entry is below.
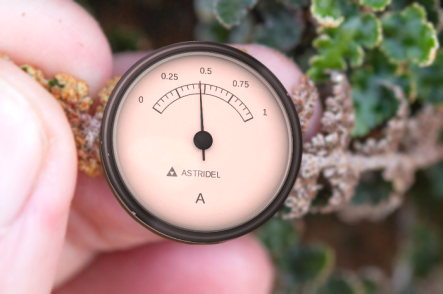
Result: 0.45 A
